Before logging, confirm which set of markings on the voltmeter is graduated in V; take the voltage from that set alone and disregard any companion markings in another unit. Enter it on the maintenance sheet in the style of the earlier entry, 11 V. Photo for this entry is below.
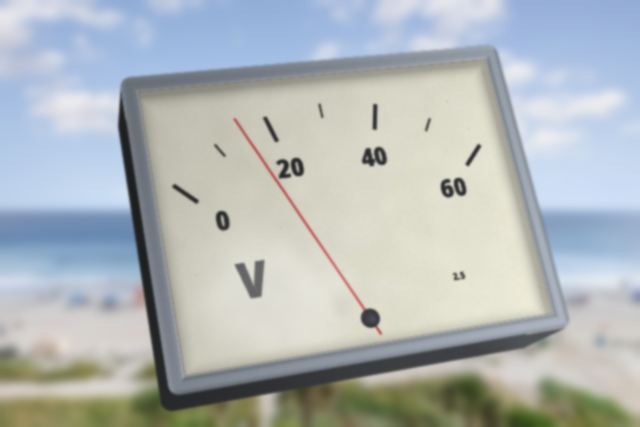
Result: 15 V
